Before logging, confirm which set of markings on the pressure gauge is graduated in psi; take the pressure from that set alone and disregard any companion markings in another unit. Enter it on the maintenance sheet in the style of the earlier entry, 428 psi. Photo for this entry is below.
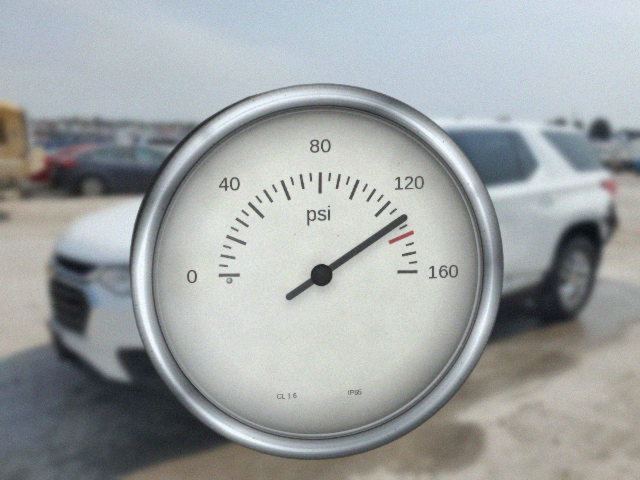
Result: 130 psi
